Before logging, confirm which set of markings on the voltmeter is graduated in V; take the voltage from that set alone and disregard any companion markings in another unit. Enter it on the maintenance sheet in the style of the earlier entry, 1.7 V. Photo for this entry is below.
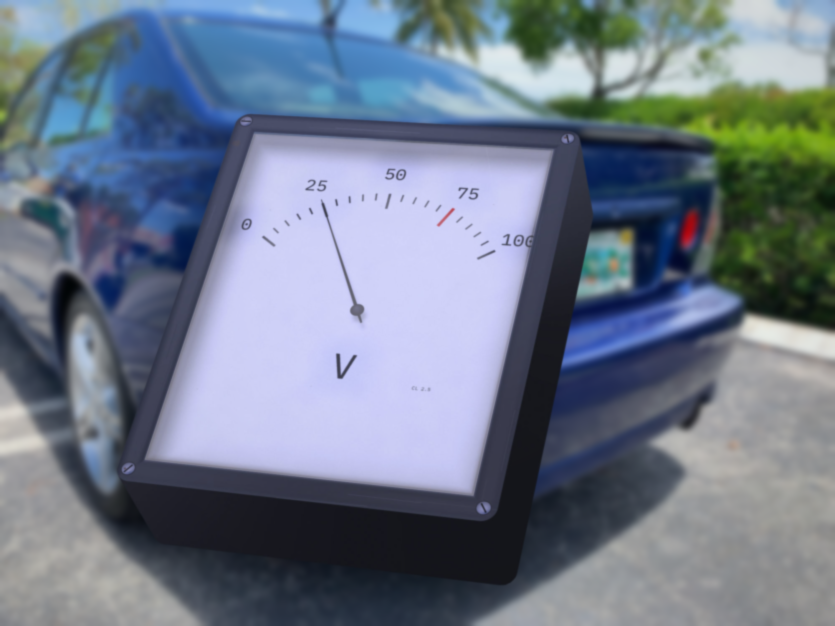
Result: 25 V
